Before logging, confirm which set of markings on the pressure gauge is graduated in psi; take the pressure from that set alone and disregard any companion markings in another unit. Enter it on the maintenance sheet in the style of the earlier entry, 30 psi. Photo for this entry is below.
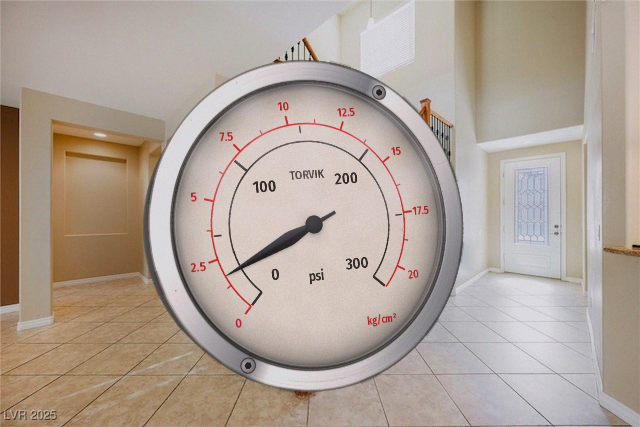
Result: 25 psi
